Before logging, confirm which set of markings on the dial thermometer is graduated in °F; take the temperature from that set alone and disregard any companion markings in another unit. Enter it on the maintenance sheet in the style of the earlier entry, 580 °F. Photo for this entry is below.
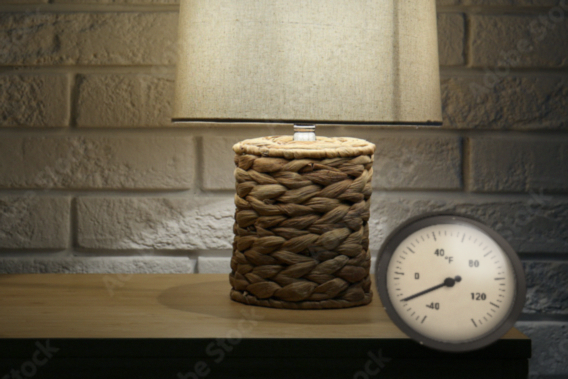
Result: -20 °F
